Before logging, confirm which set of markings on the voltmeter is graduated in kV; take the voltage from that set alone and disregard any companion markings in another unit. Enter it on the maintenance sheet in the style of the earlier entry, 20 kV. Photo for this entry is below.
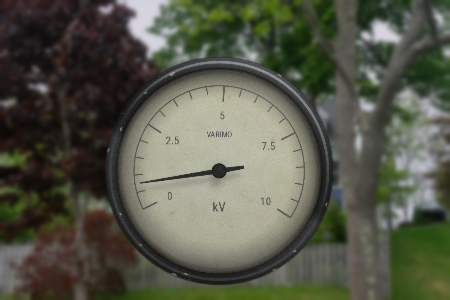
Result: 0.75 kV
